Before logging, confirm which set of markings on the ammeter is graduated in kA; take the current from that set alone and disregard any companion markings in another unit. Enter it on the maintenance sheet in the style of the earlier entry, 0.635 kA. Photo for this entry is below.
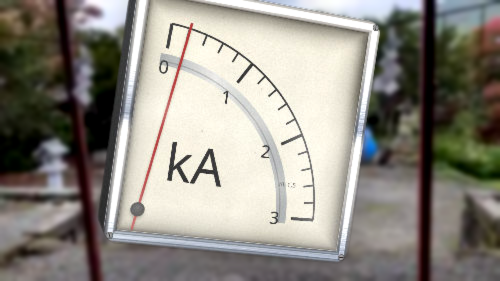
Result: 0.2 kA
